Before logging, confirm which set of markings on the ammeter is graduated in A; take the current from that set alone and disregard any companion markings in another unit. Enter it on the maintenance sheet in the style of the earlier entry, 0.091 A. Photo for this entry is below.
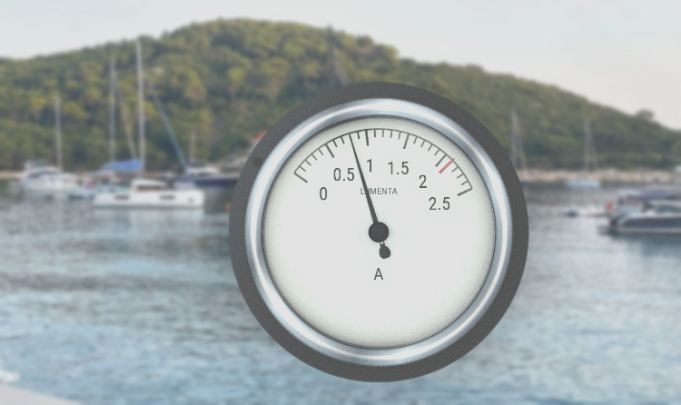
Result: 0.8 A
